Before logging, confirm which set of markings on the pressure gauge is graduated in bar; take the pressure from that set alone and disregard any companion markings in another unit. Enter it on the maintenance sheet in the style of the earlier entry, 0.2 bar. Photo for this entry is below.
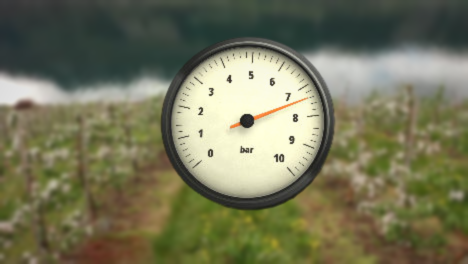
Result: 7.4 bar
